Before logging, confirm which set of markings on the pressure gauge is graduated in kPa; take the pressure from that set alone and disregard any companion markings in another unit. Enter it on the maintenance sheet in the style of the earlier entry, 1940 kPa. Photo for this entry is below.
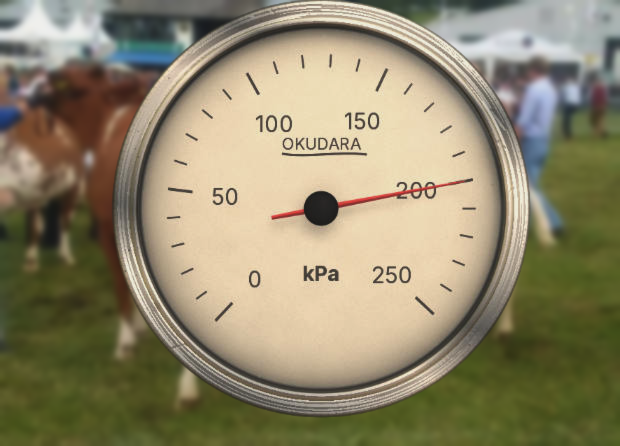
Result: 200 kPa
